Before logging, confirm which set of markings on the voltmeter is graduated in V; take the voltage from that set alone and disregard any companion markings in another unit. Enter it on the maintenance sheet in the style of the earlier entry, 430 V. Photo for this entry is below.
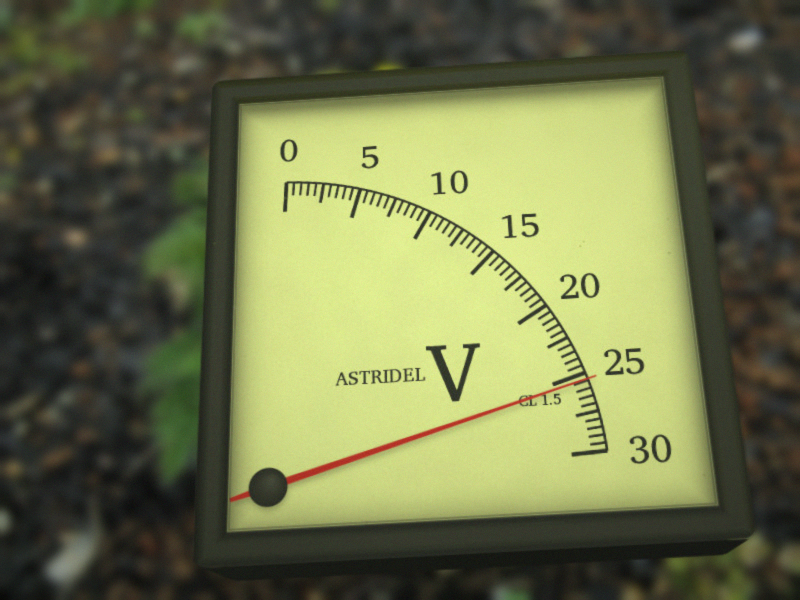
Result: 25.5 V
